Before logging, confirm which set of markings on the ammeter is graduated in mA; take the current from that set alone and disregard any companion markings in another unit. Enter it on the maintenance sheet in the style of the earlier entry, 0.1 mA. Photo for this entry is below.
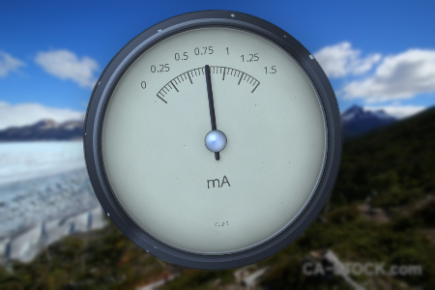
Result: 0.75 mA
